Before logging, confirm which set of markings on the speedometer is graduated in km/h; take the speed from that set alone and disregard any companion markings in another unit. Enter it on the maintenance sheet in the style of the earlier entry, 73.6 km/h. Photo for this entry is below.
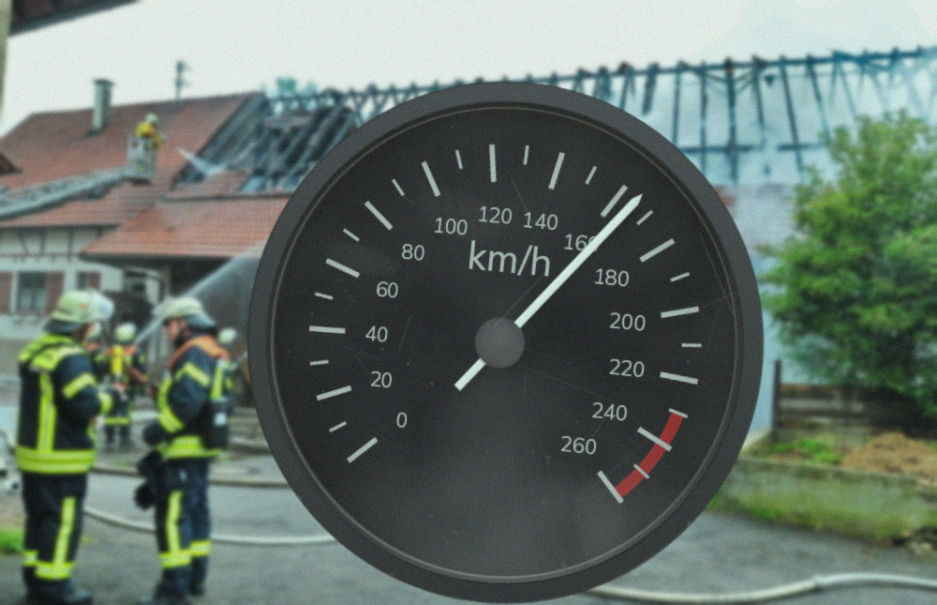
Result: 165 km/h
